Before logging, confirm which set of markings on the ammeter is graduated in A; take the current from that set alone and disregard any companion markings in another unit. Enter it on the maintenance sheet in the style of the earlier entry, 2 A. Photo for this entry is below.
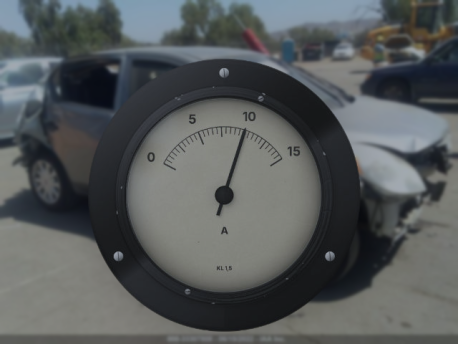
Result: 10 A
